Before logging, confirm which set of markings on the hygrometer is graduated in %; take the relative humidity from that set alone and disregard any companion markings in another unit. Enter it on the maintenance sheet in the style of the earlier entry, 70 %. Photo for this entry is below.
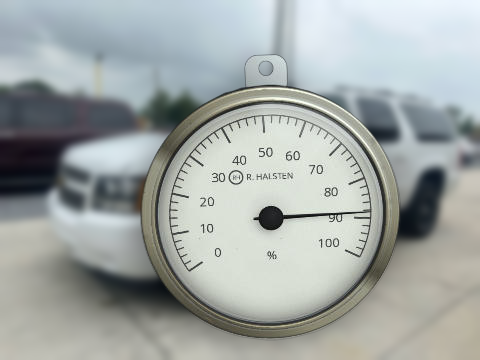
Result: 88 %
